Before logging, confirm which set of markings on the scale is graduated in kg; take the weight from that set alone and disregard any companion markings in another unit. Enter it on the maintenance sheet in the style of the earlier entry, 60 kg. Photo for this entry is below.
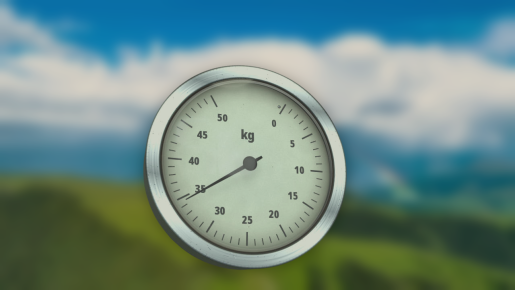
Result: 34.5 kg
